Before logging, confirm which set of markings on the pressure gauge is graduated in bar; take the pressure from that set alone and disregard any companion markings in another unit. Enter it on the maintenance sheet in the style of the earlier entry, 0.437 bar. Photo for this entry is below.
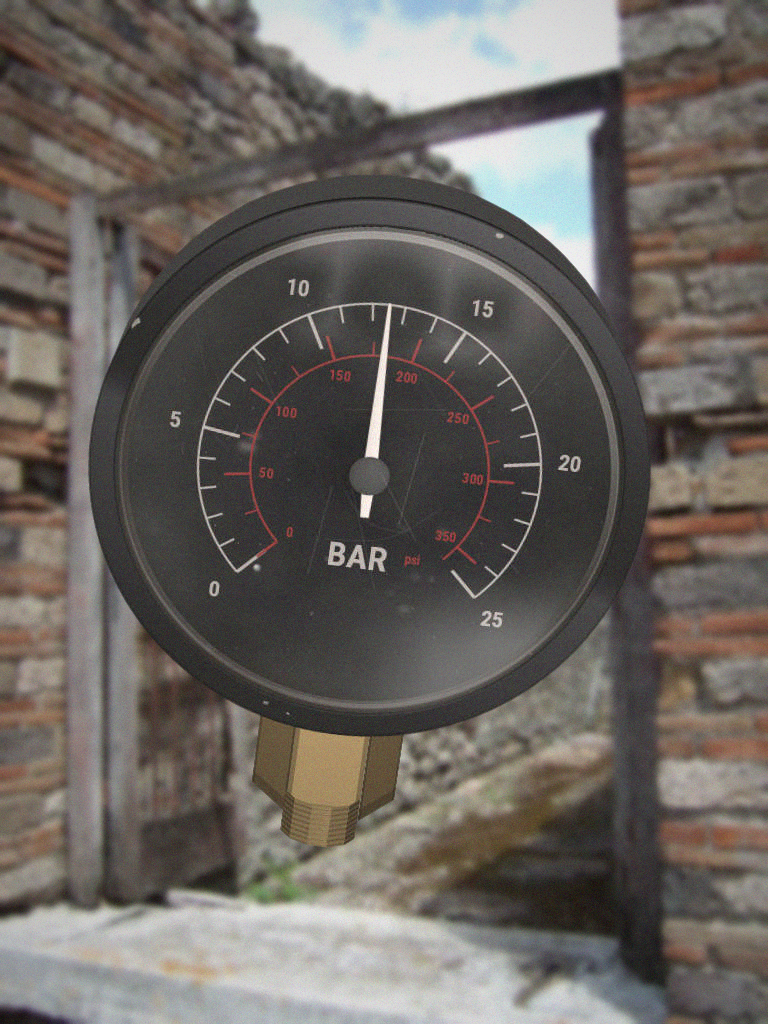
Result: 12.5 bar
